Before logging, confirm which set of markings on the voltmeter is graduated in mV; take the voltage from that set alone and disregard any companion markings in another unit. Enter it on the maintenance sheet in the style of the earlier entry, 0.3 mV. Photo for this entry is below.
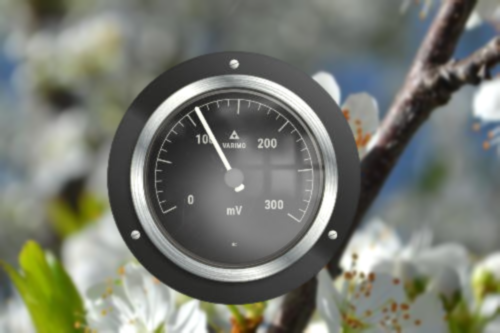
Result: 110 mV
